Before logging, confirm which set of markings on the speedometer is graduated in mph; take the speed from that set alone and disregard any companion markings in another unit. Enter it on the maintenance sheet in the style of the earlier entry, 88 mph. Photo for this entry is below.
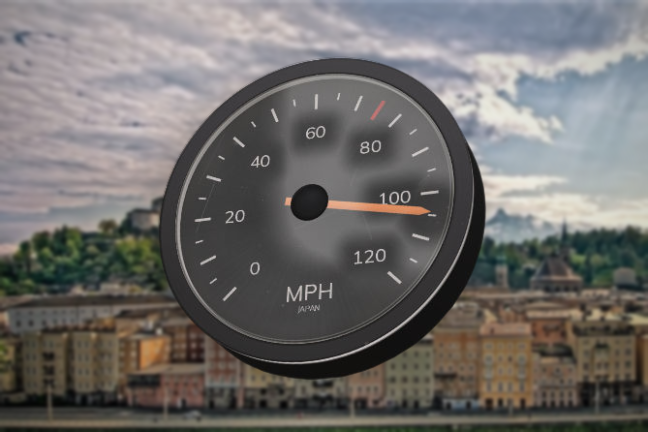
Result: 105 mph
